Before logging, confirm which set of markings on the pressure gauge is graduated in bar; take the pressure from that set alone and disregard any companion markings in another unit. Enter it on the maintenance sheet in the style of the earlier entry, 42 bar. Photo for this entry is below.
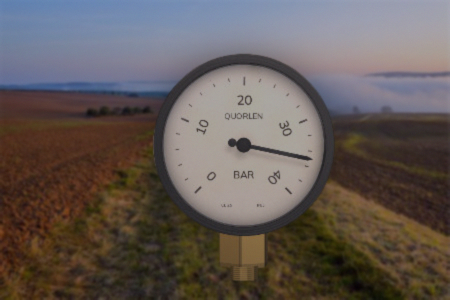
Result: 35 bar
